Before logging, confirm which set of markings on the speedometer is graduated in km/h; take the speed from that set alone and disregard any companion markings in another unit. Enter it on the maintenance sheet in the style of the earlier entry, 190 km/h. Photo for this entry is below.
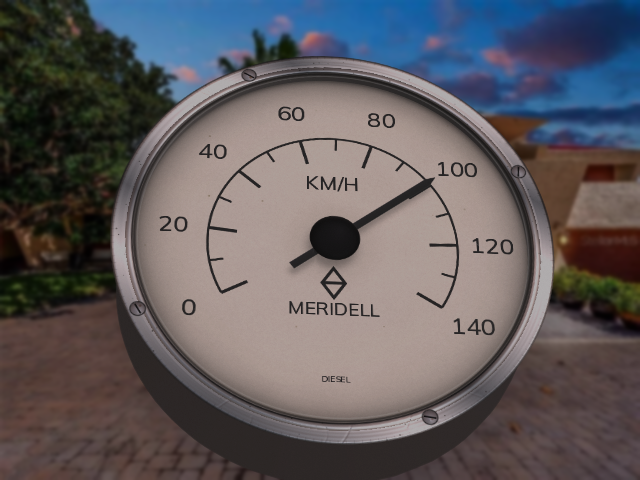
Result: 100 km/h
